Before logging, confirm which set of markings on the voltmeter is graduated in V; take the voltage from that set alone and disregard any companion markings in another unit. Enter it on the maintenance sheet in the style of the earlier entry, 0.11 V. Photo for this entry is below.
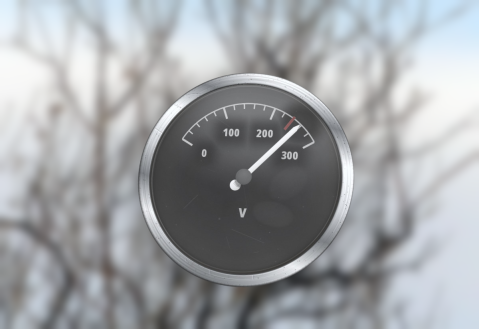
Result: 260 V
